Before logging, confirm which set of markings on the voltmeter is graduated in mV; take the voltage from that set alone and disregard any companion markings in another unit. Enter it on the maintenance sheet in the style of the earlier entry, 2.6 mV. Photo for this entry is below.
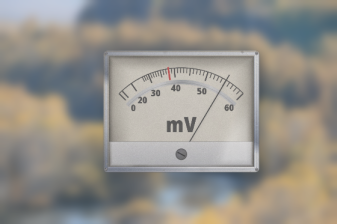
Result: 55 mV
